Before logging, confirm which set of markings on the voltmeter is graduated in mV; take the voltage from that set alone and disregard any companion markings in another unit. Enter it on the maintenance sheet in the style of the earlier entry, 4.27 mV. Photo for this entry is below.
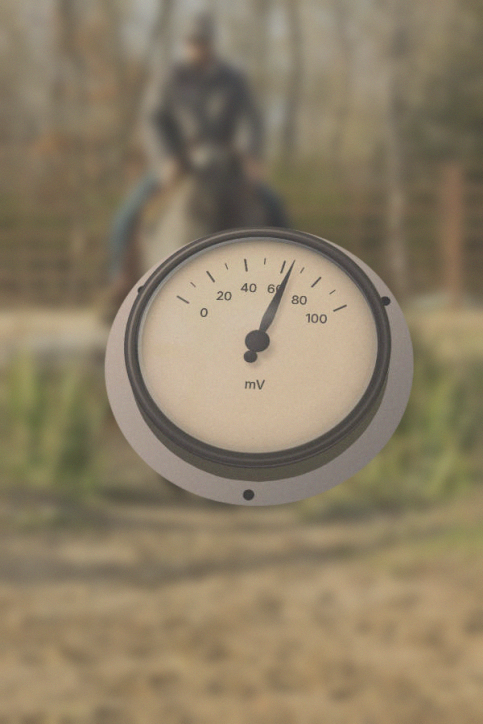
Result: 65 mV
